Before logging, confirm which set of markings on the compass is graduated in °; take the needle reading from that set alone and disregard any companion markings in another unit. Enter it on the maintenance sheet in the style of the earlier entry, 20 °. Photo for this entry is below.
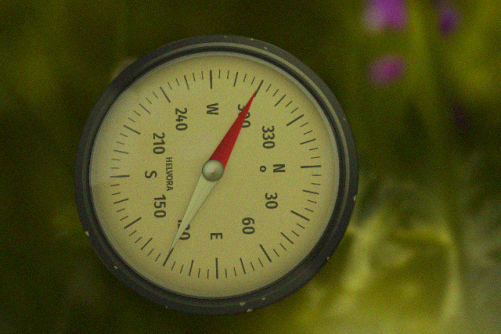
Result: 300 °
